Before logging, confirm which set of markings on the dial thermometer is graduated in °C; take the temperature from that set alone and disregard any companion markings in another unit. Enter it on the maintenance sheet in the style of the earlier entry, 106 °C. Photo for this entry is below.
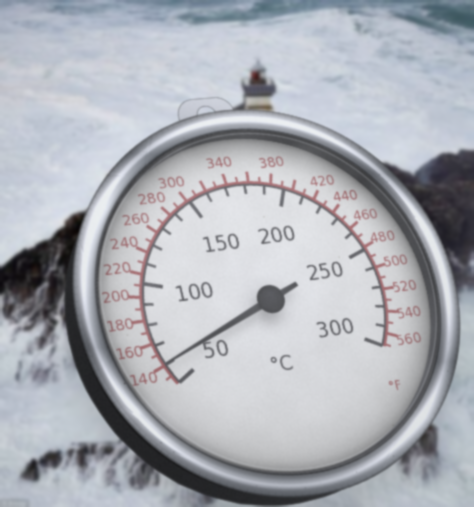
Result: 60 °C
